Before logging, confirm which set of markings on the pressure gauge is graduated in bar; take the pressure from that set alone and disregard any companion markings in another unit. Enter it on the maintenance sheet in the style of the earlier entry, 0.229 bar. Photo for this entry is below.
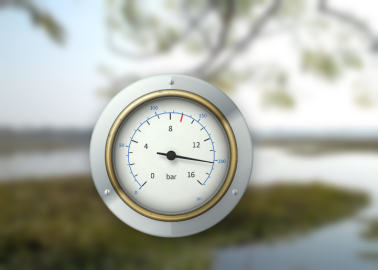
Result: 14 bar
